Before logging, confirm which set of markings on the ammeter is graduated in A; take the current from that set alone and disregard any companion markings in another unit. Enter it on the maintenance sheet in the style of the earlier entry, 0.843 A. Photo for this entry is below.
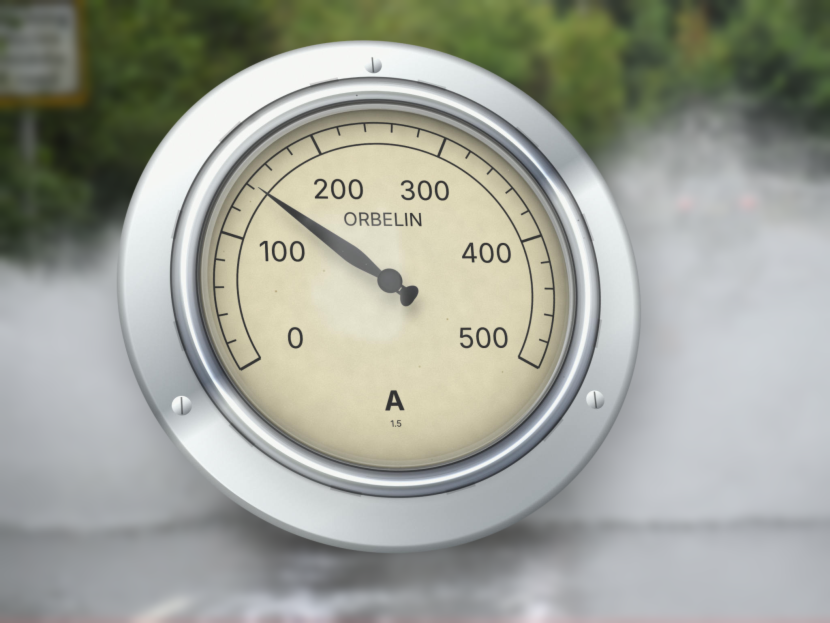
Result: 140 A
